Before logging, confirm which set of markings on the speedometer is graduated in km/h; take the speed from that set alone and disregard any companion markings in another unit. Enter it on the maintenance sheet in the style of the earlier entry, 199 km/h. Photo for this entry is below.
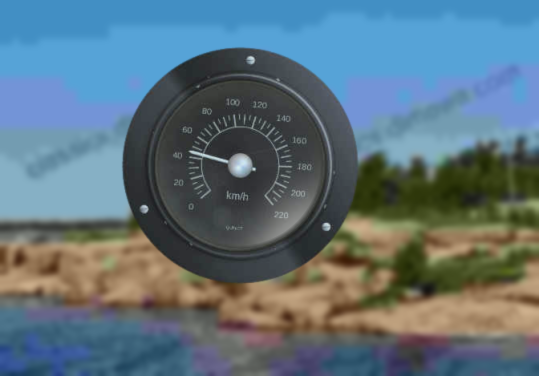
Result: 45 km/h
